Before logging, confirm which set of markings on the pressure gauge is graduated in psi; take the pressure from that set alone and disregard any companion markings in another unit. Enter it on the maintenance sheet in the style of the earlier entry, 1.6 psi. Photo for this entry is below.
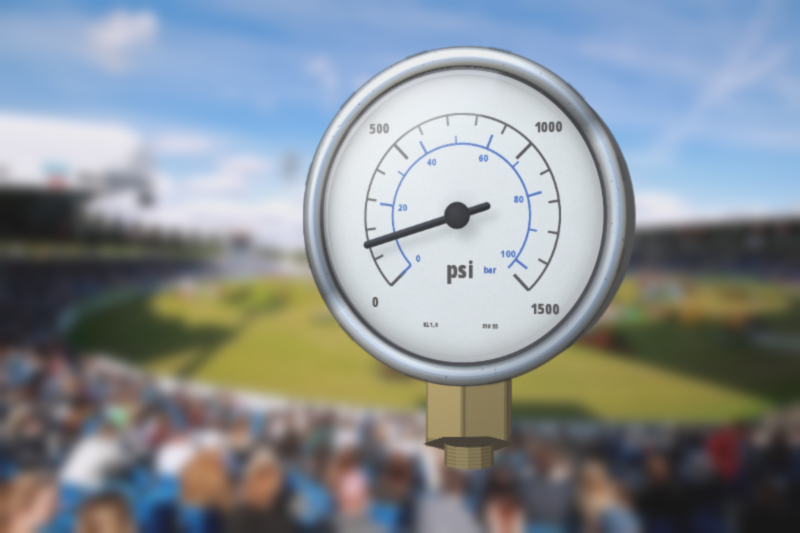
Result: 150 psi
